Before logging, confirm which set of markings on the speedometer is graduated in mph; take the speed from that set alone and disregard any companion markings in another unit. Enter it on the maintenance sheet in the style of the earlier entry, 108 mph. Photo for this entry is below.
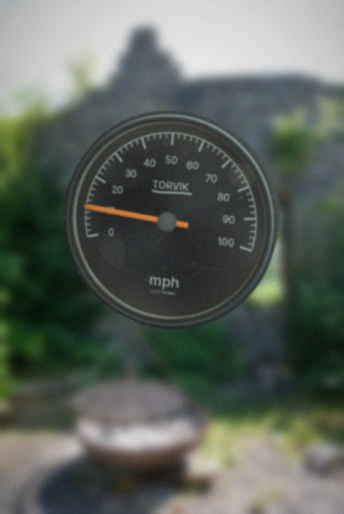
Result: 10 mph
